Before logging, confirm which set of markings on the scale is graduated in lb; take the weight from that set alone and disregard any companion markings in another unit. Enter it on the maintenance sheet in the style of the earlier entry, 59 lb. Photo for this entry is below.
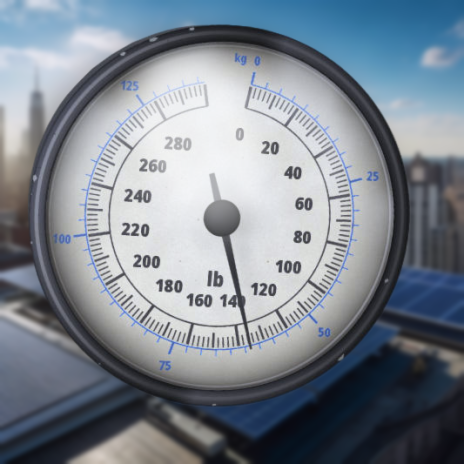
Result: 136 lb
